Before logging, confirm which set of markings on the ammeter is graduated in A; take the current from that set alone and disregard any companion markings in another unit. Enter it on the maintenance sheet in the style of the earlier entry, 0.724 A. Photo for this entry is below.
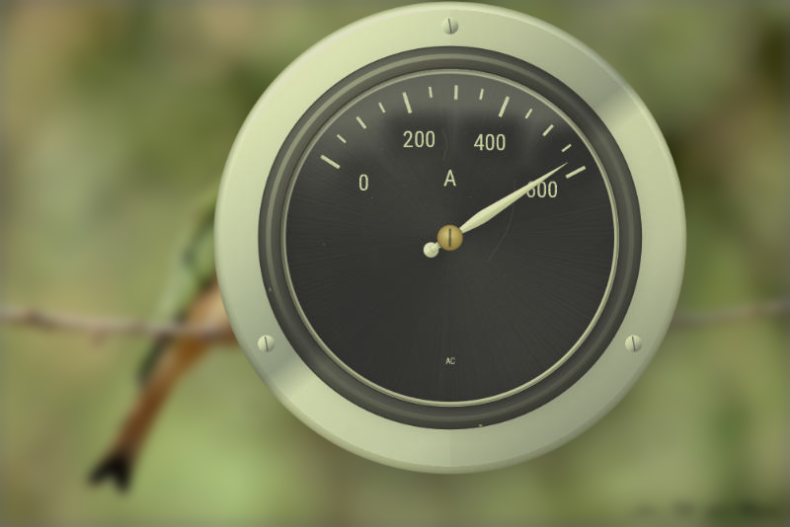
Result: 575 A
